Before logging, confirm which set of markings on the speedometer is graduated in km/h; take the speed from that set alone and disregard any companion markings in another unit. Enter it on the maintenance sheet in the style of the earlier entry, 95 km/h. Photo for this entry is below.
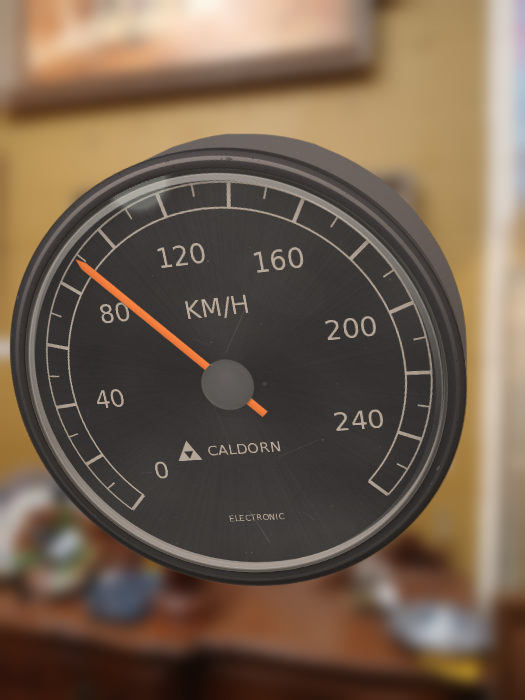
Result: 90 km/h
